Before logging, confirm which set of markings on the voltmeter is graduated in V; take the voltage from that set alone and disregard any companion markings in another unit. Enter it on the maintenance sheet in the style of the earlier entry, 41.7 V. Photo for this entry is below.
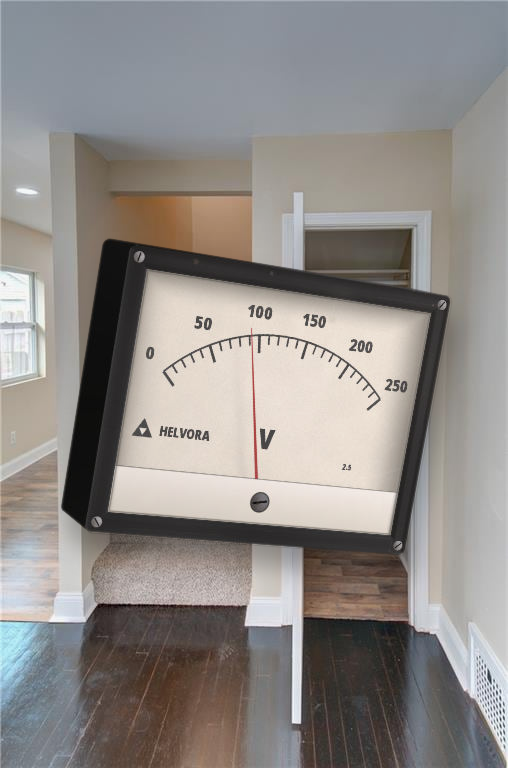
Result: 90 V
